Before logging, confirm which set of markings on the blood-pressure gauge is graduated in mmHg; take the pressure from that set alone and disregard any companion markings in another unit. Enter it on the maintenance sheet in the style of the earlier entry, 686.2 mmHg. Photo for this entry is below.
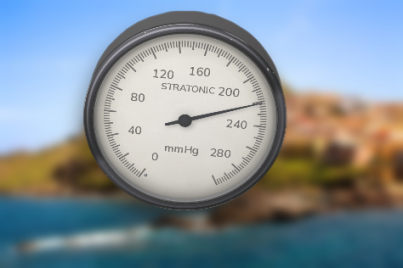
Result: 220 mmHg
